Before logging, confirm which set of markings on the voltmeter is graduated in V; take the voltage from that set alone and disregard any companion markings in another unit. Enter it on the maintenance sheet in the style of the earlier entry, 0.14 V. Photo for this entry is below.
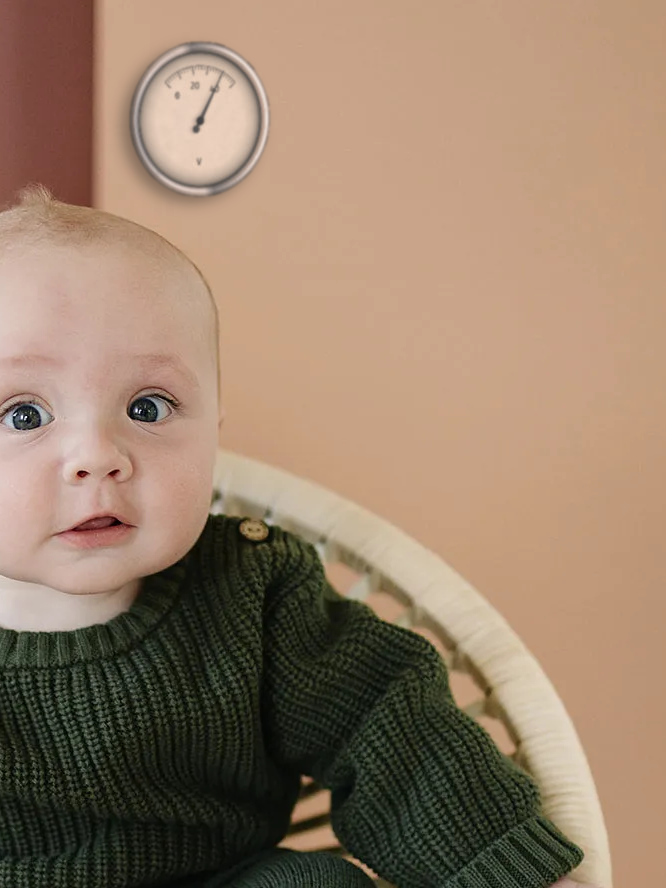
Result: 40 V
